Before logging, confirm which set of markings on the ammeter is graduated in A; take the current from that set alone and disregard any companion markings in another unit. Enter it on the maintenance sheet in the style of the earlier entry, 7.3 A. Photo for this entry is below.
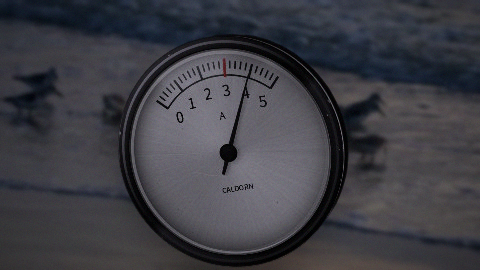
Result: 4 A
